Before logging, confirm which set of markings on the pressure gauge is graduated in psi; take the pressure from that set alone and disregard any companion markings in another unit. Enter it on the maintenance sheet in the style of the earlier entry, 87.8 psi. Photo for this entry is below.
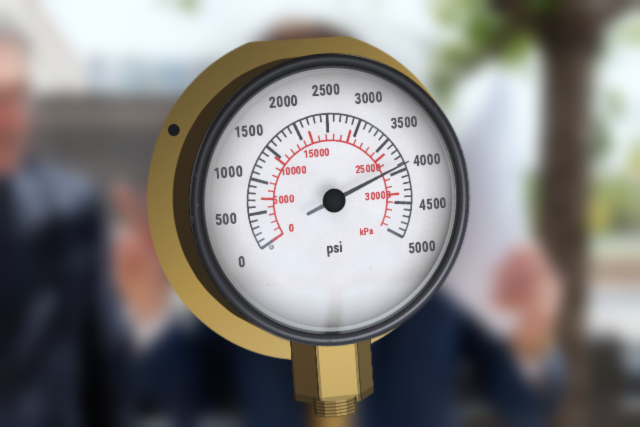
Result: 3900 psi
